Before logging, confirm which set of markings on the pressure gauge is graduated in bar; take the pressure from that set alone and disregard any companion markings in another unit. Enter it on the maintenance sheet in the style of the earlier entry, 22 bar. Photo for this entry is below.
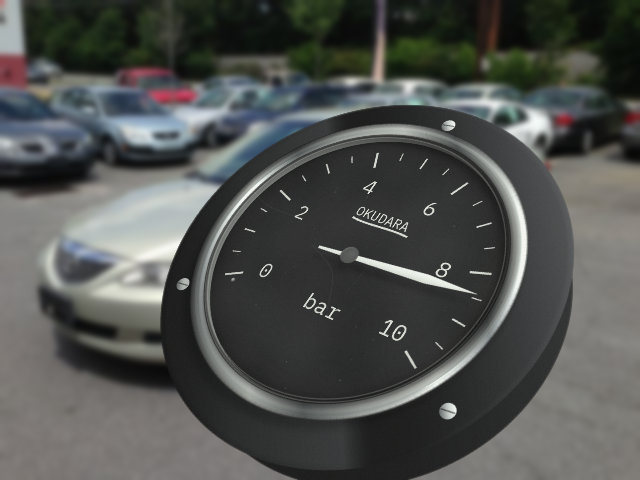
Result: 8.5 bar
